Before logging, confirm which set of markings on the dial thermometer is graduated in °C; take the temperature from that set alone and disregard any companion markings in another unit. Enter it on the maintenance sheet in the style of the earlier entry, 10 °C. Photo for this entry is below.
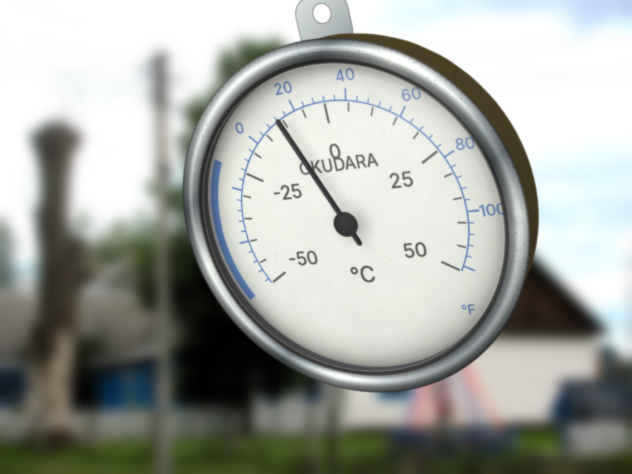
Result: -10 °C
